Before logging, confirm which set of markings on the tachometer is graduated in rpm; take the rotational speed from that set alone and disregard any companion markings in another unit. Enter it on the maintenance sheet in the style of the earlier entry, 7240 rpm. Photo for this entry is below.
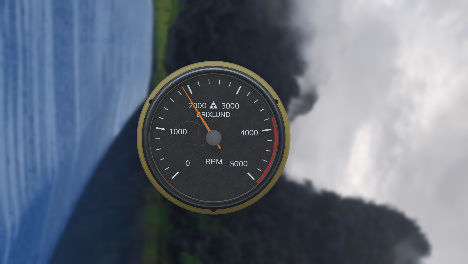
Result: 1900 rpm
